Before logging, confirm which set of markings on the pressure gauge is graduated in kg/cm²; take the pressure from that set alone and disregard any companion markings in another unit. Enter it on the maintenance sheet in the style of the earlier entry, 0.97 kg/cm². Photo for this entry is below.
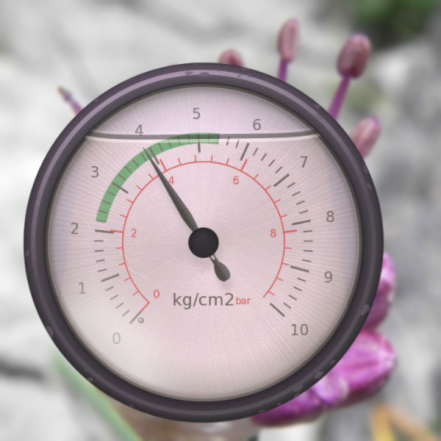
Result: 3.9 kg/cm²
